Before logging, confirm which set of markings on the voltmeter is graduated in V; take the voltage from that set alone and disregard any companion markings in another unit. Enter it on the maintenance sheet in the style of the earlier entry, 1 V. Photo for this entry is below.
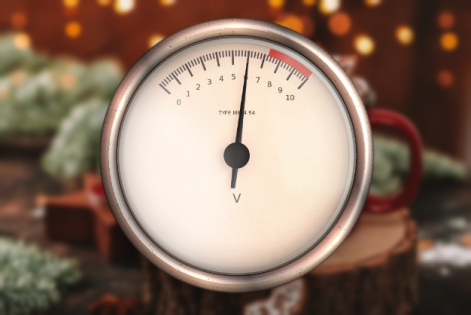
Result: 6 V
